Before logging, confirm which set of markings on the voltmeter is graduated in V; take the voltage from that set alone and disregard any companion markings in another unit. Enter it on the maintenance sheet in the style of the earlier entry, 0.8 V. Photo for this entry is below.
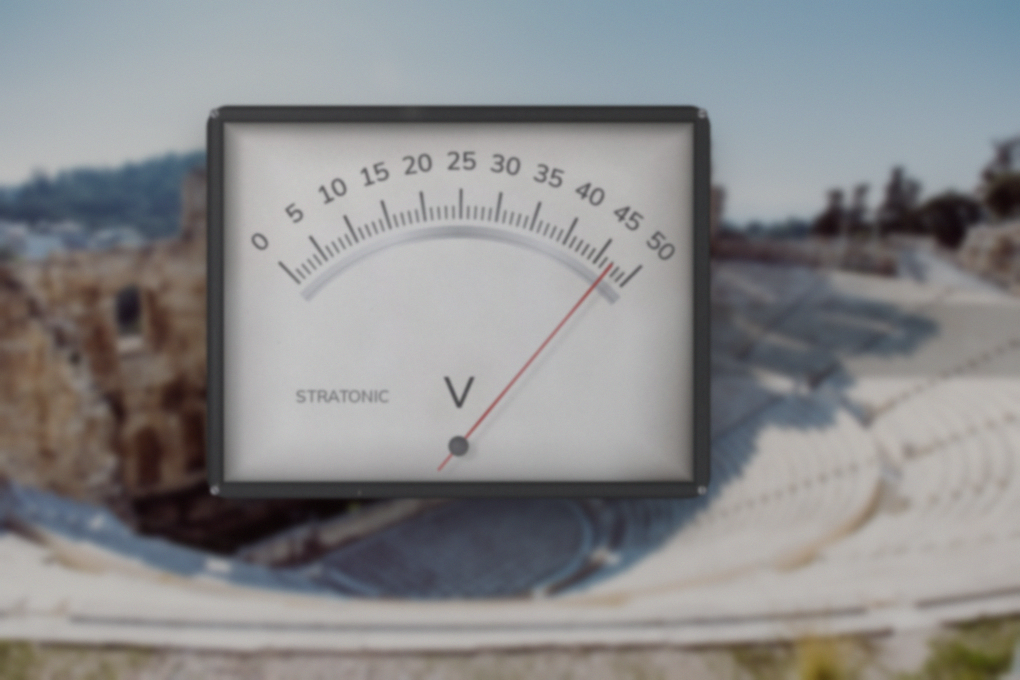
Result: 47 V
